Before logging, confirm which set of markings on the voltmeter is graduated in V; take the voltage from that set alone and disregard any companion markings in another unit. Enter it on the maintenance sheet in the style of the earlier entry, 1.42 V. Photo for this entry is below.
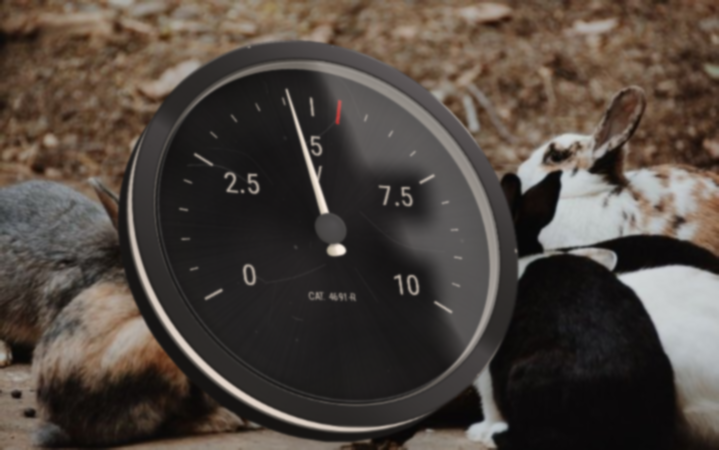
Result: 4.5 V
